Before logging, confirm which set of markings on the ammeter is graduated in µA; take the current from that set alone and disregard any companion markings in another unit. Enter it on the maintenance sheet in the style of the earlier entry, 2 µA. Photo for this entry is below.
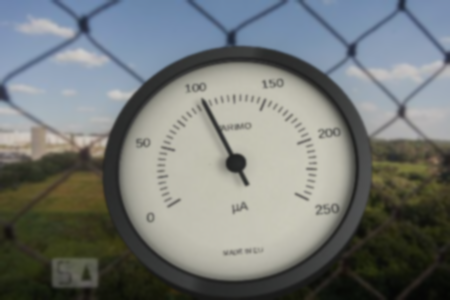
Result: 100 µA
